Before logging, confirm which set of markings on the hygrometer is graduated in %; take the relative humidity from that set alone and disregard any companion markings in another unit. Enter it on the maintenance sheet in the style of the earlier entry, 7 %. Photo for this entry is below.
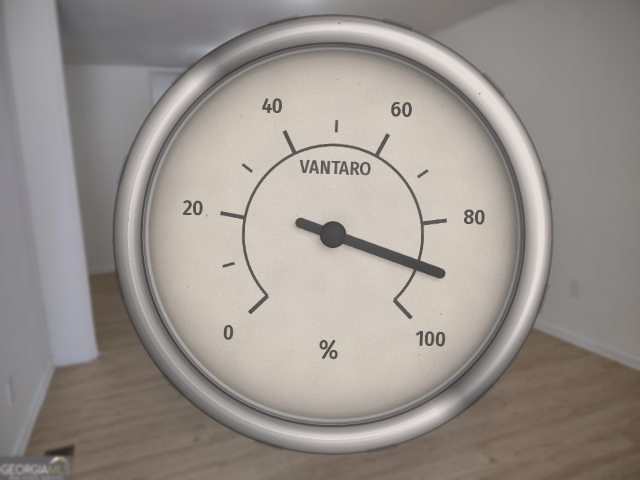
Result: 90 %
